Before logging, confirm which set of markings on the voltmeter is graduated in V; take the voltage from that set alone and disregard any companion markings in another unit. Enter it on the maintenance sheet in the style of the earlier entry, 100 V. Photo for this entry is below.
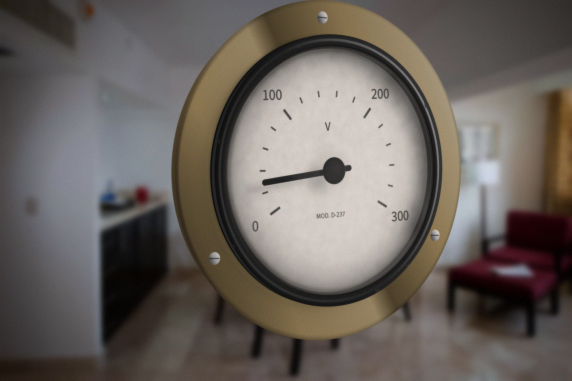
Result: 30 V
